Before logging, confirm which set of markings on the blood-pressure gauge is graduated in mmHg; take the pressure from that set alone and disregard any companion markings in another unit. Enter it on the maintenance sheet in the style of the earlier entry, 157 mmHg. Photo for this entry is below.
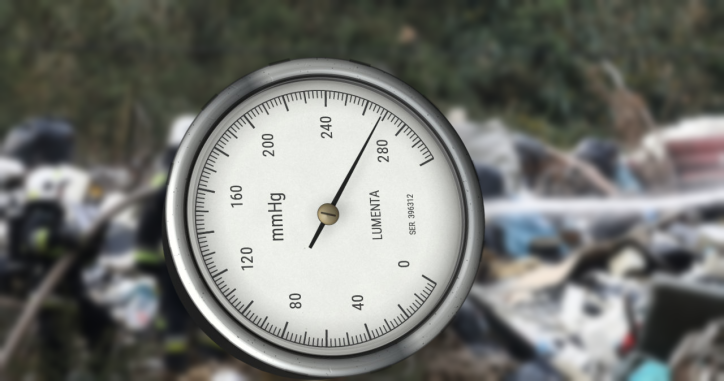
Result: 268 mmHg
